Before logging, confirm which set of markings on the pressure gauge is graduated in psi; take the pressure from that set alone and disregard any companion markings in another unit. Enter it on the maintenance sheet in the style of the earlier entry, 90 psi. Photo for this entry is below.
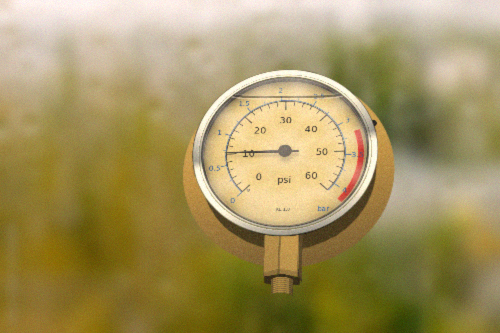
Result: 10 psi
